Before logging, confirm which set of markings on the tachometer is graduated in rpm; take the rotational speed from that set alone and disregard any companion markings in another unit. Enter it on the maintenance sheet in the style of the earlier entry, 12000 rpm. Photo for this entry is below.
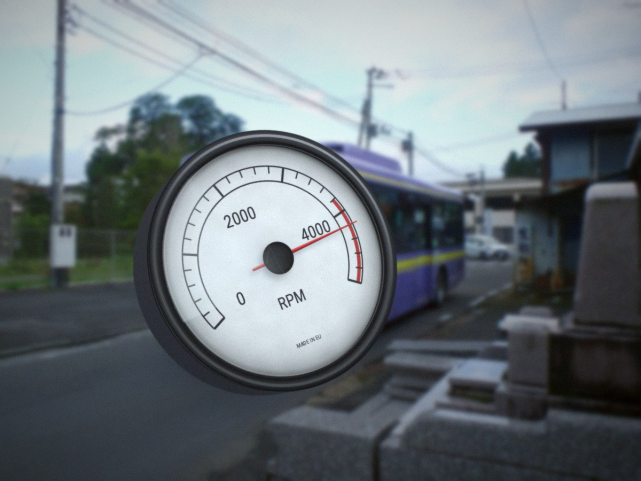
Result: 4200 rpm
